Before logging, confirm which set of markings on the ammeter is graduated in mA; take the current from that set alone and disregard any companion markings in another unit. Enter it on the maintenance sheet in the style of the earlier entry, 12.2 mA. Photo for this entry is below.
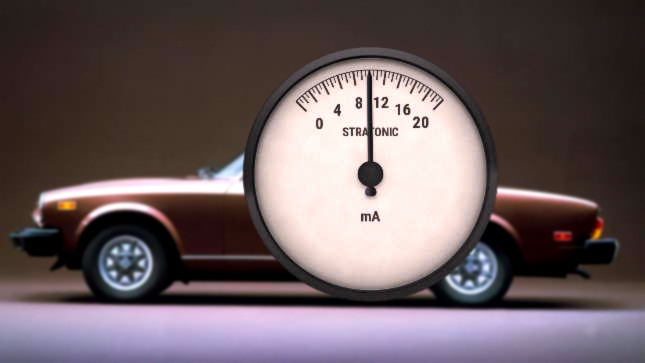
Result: 10 mA
